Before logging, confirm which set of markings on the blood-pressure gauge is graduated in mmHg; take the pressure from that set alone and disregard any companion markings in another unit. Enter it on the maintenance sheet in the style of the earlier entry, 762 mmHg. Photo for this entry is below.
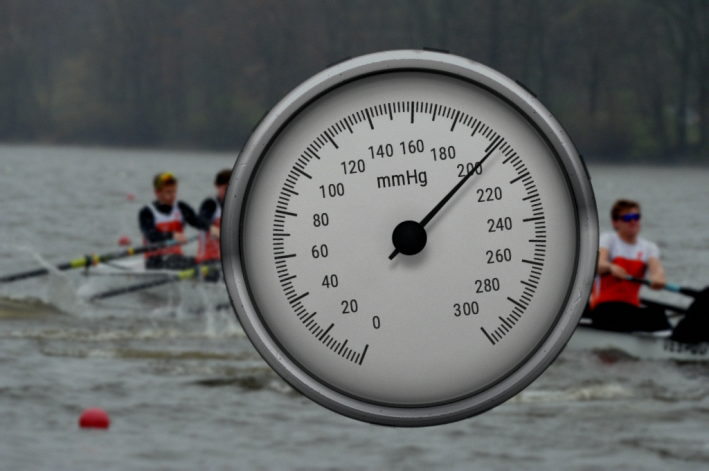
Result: 202 mmHg
